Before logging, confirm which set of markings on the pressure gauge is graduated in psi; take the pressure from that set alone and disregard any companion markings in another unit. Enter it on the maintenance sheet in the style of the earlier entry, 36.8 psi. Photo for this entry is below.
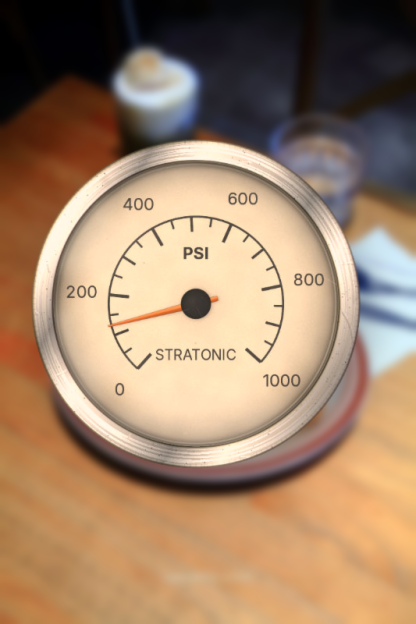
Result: 125 psi
